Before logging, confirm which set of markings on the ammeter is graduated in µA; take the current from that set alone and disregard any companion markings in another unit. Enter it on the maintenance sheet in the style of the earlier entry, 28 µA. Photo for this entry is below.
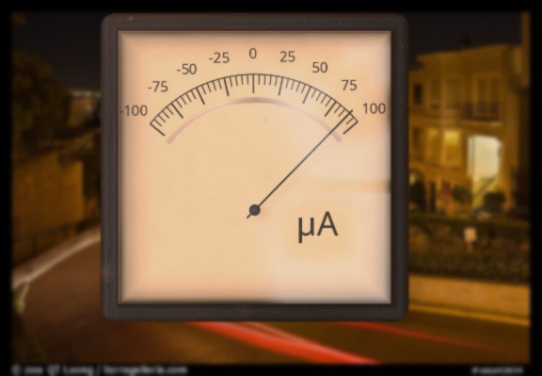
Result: 90 µA
